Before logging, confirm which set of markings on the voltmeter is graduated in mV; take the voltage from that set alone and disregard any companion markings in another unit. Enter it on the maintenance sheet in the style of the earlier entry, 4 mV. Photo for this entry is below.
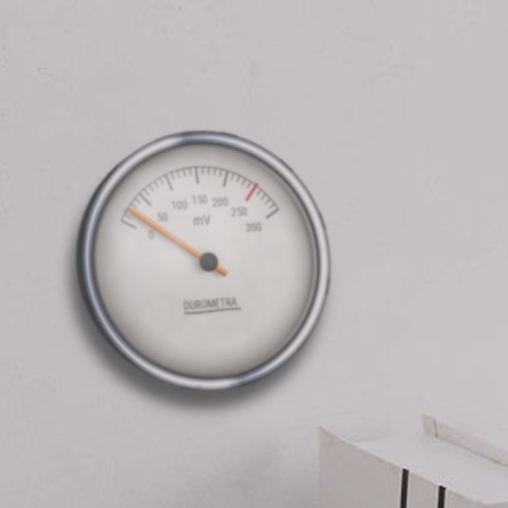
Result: 20 mV
